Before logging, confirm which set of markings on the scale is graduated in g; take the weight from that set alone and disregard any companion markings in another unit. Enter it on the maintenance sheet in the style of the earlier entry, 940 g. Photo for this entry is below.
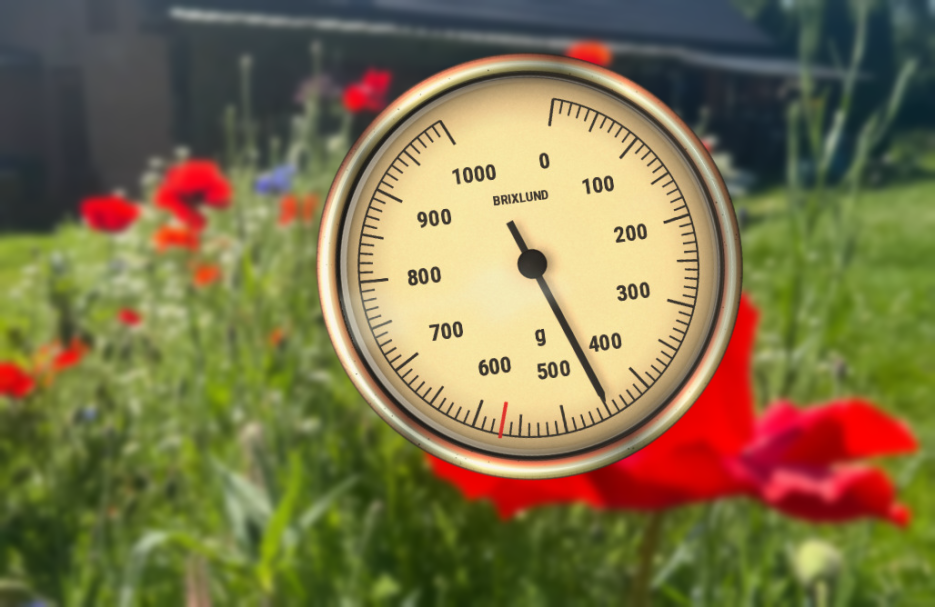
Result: 450 g
